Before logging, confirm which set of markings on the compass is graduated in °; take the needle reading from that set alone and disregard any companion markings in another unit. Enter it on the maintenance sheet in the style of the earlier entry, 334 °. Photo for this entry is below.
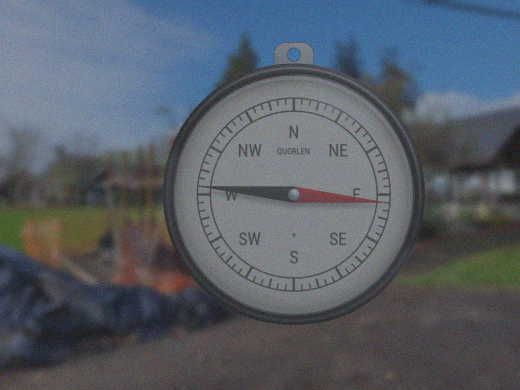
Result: 95 °
